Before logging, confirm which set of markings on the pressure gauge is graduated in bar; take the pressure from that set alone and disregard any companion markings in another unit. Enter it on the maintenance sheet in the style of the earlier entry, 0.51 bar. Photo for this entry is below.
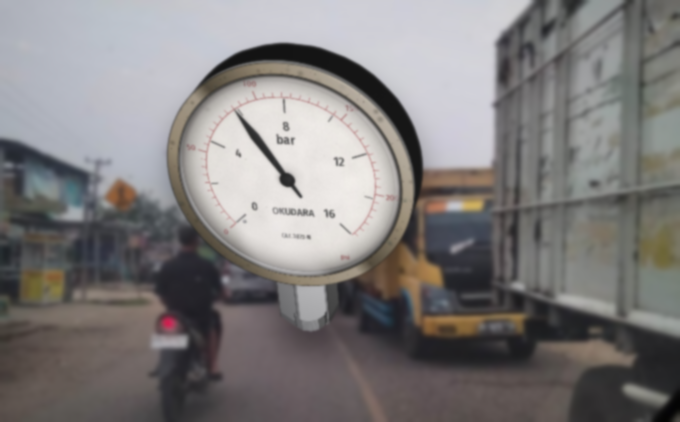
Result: 6 bar
